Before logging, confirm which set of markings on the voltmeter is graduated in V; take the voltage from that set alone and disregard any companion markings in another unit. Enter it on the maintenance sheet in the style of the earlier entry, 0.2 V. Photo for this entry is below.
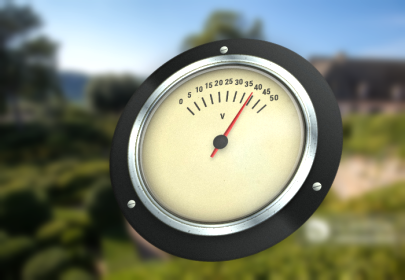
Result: 40 V
